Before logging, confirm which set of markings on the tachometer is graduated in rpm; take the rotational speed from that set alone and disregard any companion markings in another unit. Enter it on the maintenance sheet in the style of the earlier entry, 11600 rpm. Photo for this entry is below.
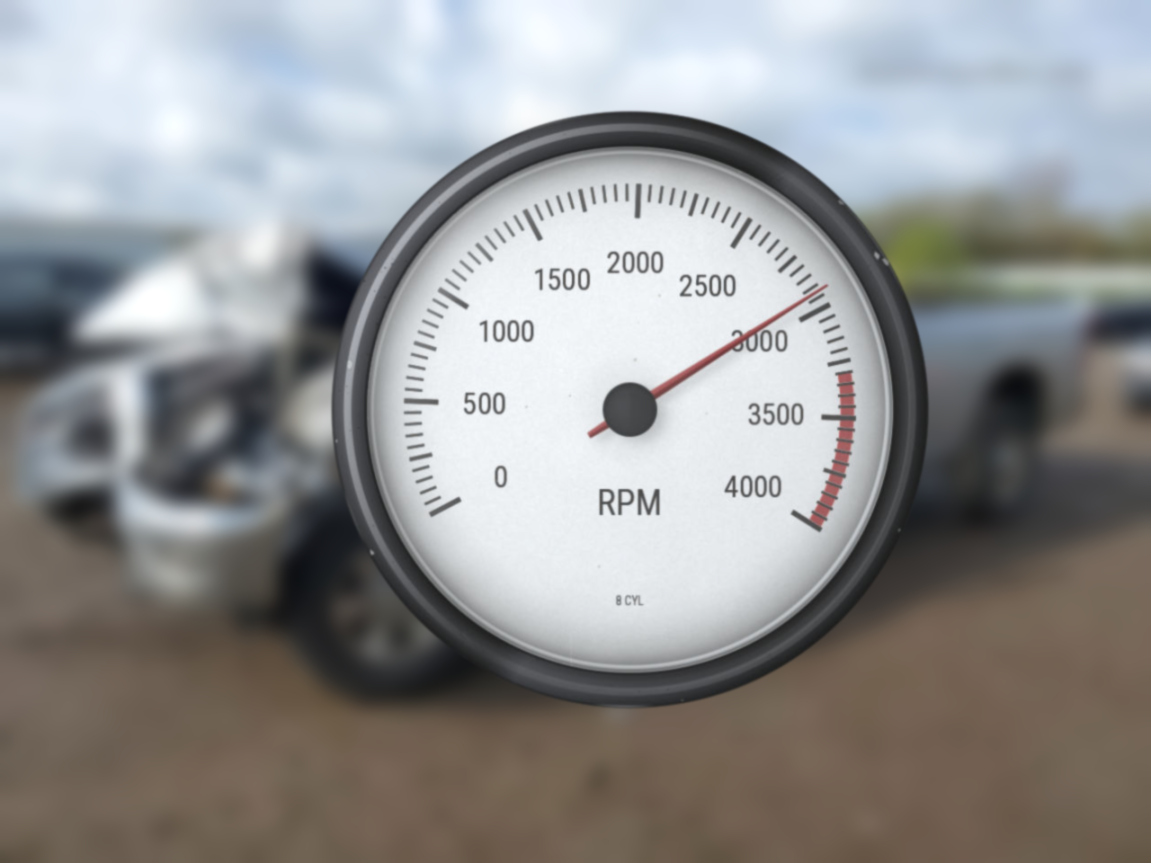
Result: 2925 rpm
